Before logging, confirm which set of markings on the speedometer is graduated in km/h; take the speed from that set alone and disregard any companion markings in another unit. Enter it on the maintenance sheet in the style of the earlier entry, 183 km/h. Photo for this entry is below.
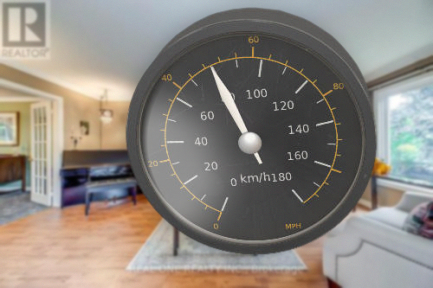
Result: 80 km/h
